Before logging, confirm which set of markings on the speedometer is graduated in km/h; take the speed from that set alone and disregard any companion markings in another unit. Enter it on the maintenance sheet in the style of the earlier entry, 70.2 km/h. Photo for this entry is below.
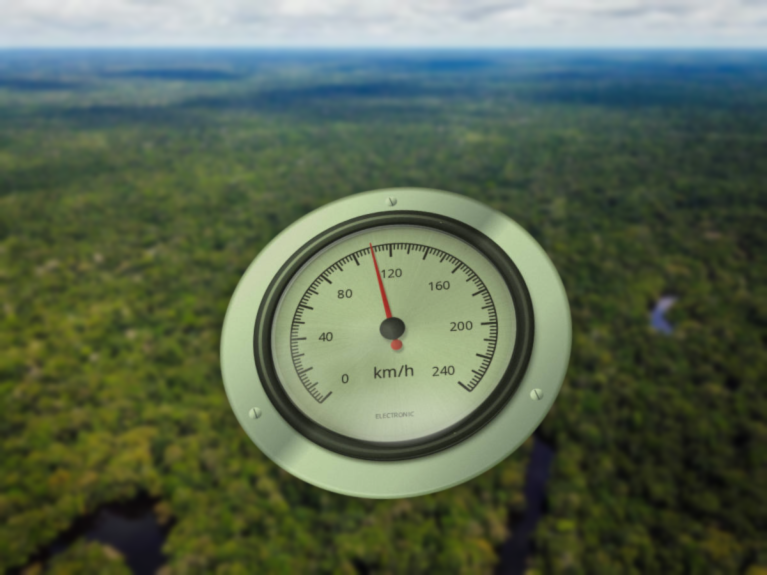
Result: 110 km/h
